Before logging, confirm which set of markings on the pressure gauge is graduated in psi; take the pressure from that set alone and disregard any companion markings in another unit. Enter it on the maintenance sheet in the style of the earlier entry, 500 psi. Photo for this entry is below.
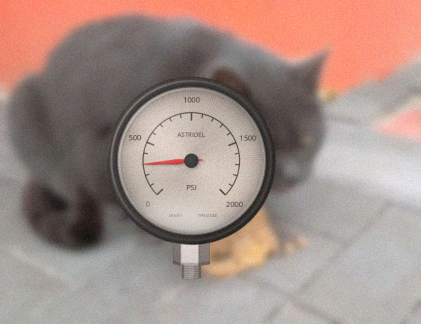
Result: 300 psi
